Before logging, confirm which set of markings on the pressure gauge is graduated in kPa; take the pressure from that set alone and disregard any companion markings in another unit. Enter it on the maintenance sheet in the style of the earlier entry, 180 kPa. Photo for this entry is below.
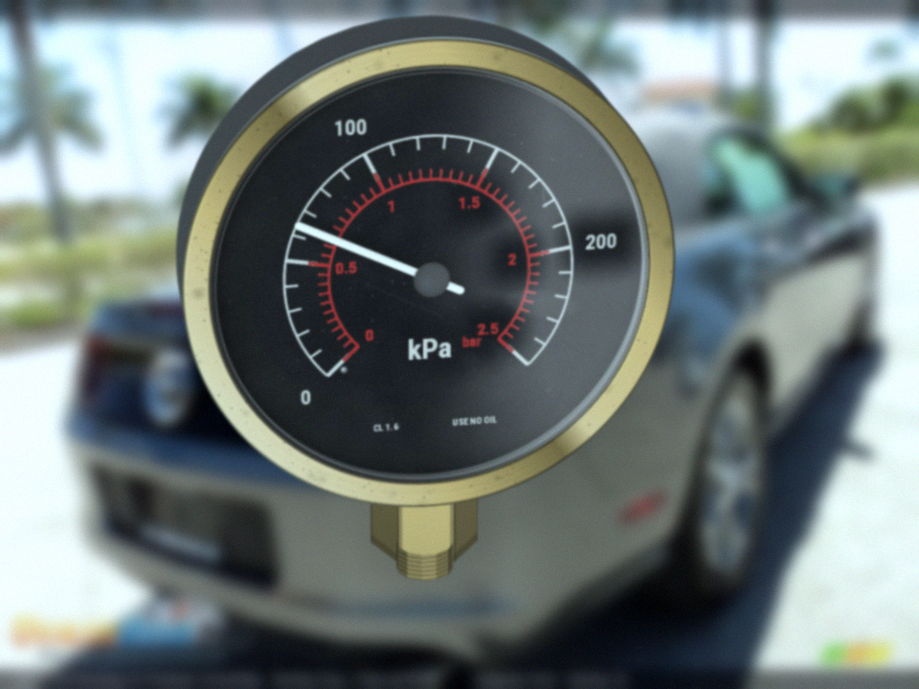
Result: 65 kPa
